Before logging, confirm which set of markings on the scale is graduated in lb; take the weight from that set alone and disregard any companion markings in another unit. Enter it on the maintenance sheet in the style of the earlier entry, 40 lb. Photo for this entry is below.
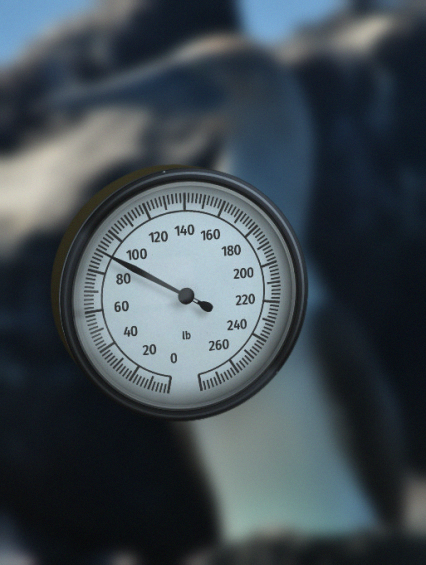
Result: 90 lb
